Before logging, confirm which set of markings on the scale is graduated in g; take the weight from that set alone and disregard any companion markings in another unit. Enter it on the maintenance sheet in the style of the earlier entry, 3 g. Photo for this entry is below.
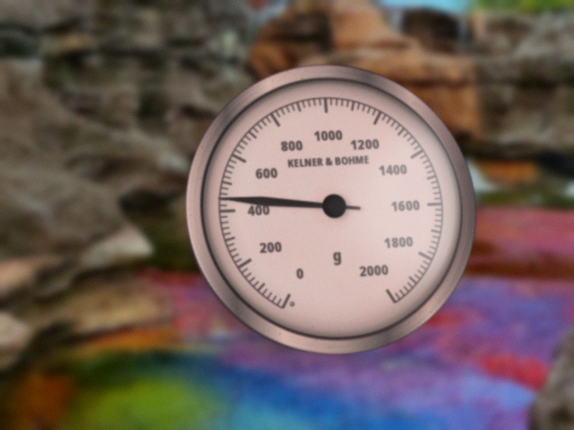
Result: 440 g
